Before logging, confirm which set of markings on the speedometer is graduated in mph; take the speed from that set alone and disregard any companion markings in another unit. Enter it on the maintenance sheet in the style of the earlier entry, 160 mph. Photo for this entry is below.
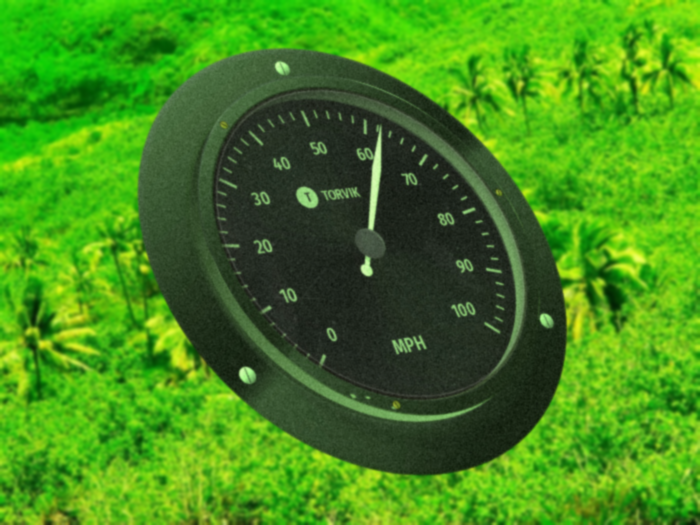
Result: 62 mph
